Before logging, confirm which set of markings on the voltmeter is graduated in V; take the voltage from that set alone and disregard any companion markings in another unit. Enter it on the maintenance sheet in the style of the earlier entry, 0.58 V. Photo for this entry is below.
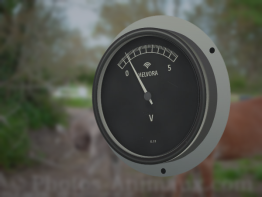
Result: 1 V
